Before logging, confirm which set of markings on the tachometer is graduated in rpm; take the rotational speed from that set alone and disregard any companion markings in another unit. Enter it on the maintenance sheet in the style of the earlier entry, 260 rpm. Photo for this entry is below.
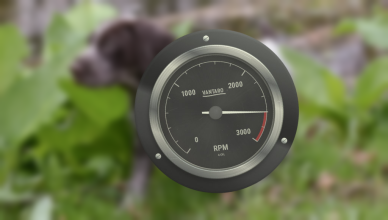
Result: 2600 rpm
